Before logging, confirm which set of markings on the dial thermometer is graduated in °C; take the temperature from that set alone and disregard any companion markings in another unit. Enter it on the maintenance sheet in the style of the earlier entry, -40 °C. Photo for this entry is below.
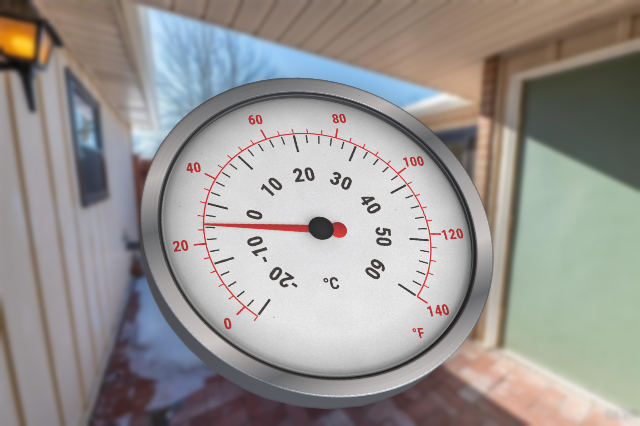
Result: -4 °C
